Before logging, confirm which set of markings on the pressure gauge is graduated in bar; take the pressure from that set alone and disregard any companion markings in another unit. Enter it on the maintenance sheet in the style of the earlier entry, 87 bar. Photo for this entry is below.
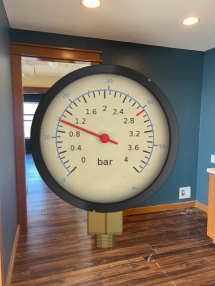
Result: 1 bar
